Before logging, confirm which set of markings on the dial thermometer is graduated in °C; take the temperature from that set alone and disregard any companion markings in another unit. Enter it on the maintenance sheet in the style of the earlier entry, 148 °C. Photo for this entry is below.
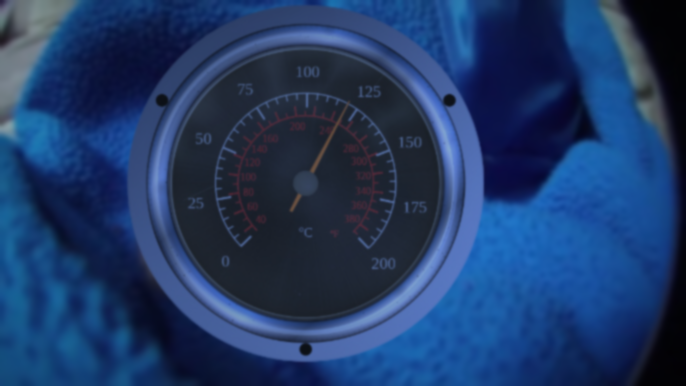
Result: 120 °C
